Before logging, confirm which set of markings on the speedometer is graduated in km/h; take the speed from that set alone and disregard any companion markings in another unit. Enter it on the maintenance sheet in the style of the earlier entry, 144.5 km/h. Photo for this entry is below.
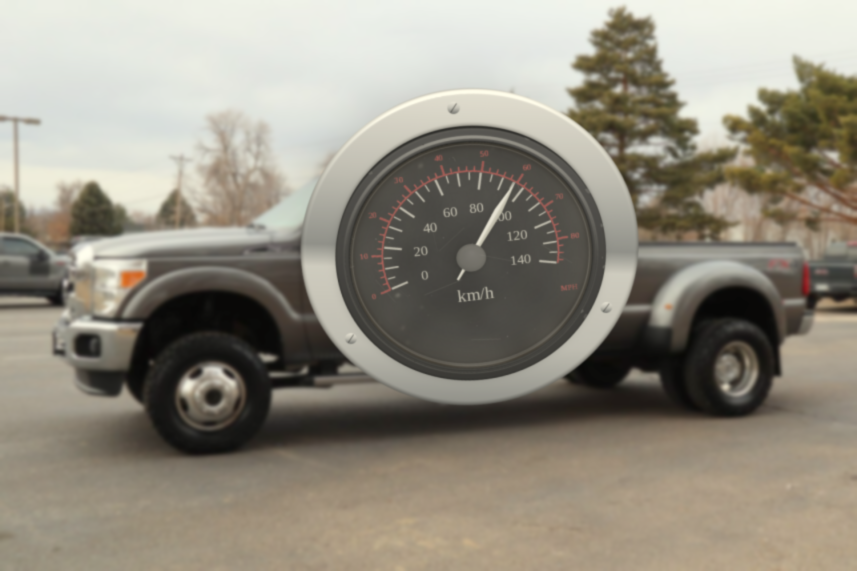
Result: 95 km/h
